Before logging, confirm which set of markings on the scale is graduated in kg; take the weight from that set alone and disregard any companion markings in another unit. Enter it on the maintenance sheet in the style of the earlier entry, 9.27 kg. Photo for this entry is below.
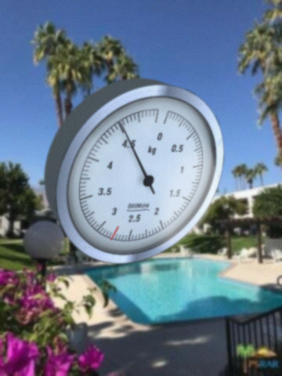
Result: 4.5 kg
